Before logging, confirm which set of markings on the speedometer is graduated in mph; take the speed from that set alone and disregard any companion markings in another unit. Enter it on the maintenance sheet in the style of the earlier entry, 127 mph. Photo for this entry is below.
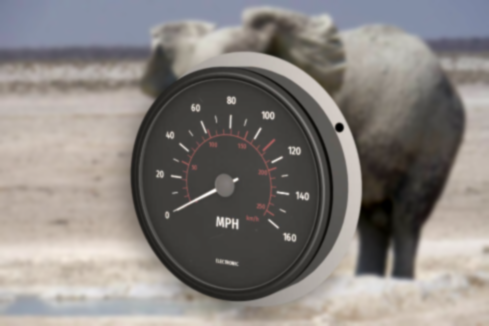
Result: 0 mph
